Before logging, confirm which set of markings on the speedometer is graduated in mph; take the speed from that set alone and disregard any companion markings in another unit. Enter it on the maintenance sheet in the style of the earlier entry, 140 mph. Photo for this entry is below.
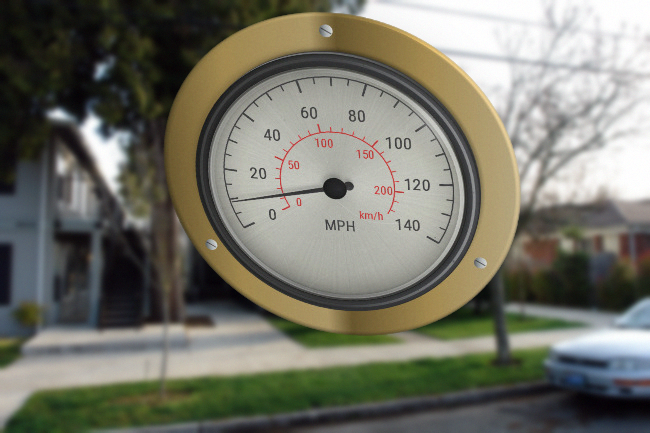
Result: 10 mph
